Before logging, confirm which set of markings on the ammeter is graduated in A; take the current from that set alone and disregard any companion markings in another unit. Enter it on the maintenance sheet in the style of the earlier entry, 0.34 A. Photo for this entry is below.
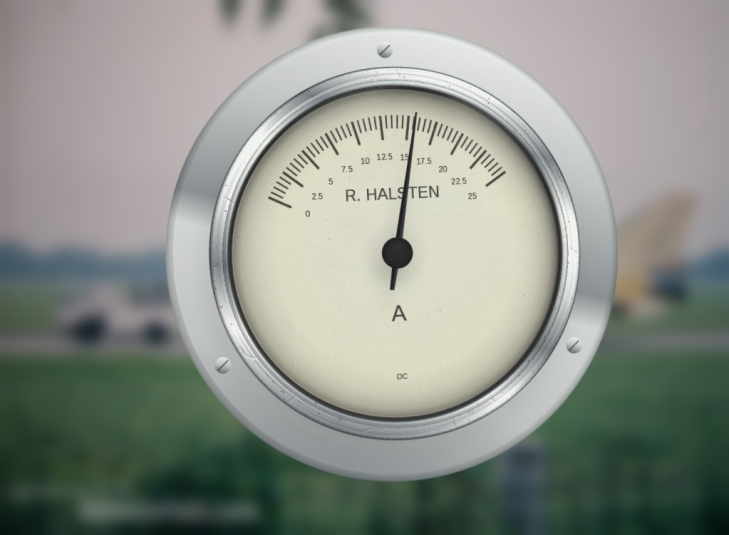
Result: 15.5 A
